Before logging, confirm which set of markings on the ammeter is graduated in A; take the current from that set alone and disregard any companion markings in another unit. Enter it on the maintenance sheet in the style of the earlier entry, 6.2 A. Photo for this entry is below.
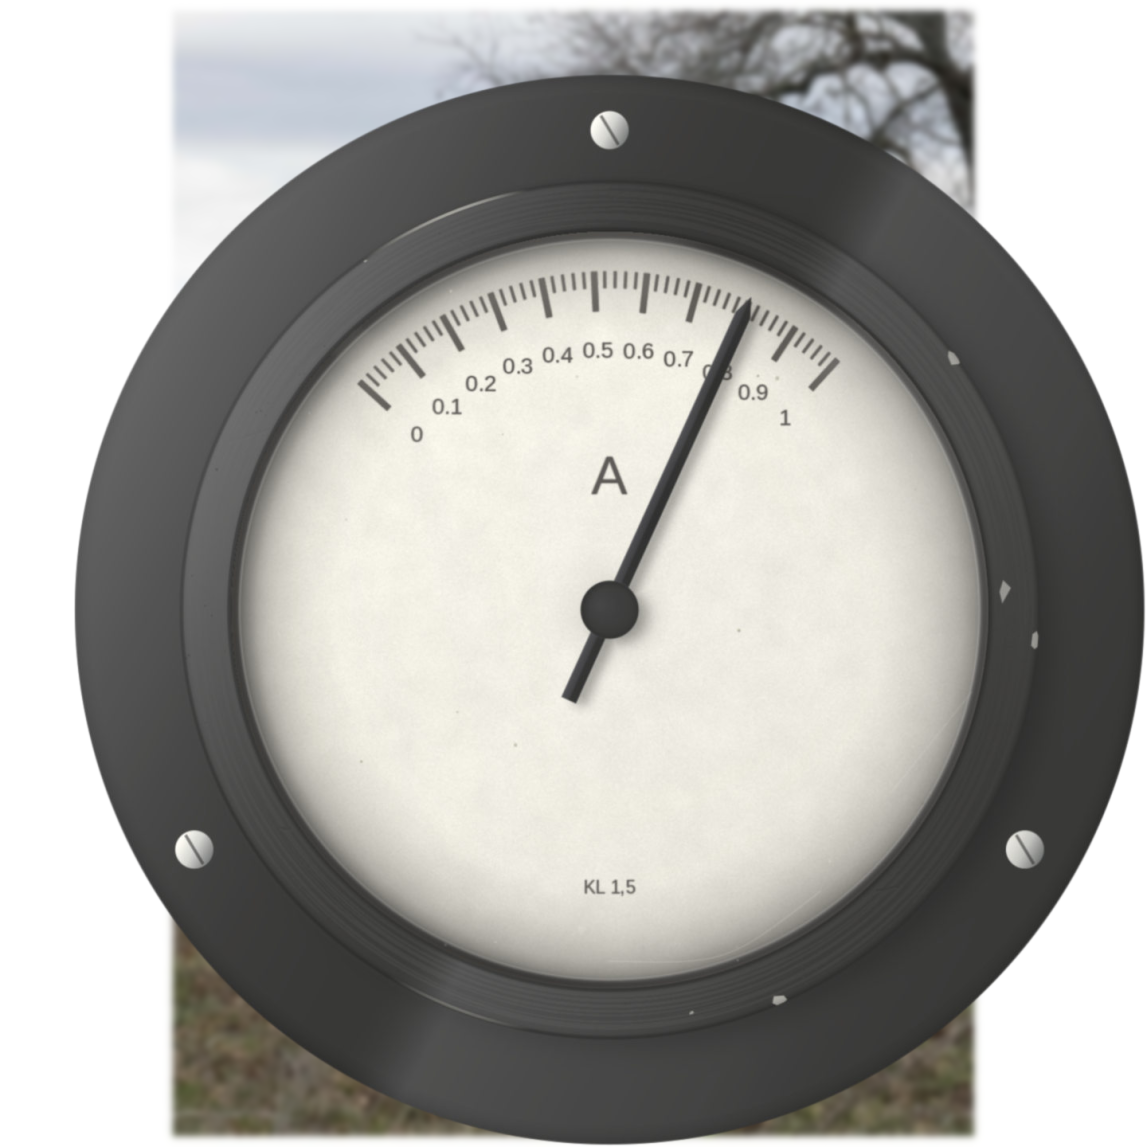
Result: 0.8 A
